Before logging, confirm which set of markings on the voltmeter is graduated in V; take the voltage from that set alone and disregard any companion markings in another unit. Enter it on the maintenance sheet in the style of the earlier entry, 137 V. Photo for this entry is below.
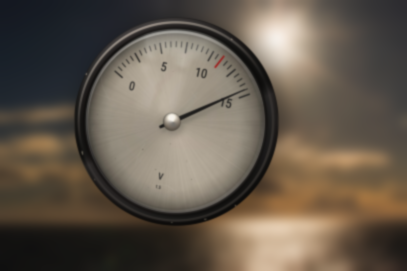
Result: 14.5 V
